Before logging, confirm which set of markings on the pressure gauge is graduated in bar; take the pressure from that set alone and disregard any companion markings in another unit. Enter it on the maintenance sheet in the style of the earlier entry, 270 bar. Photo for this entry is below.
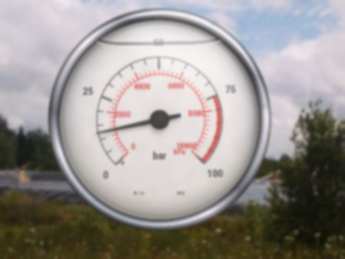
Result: 12.5 bar
